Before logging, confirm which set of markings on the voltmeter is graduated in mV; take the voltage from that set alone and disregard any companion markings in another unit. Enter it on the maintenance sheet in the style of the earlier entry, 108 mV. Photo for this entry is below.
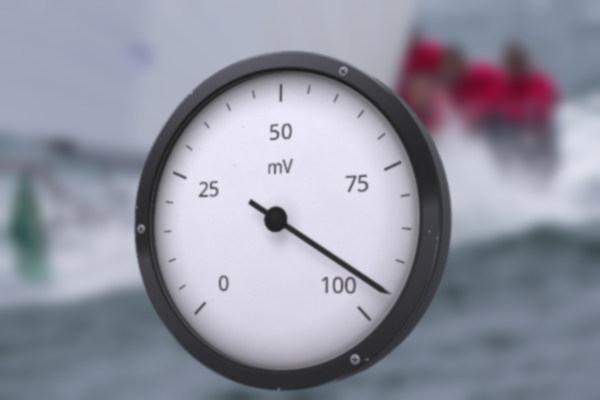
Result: 95 mV
